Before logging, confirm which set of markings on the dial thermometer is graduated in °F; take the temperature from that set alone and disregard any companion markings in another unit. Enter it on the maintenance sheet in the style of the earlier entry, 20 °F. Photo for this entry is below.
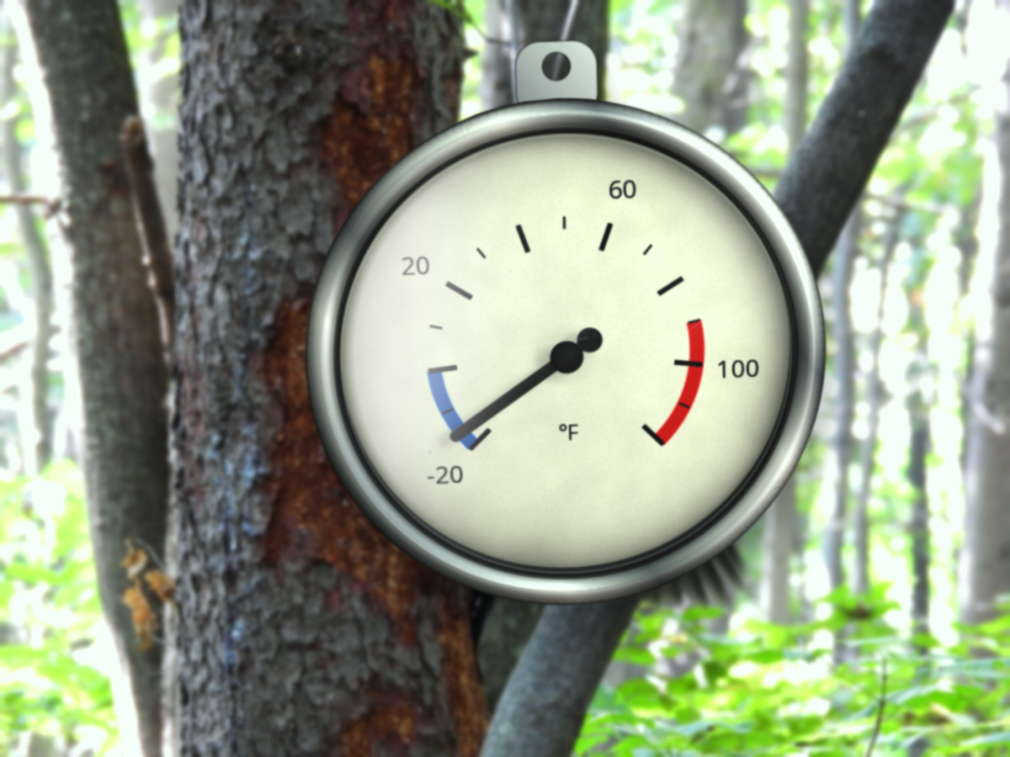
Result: -15 °F
